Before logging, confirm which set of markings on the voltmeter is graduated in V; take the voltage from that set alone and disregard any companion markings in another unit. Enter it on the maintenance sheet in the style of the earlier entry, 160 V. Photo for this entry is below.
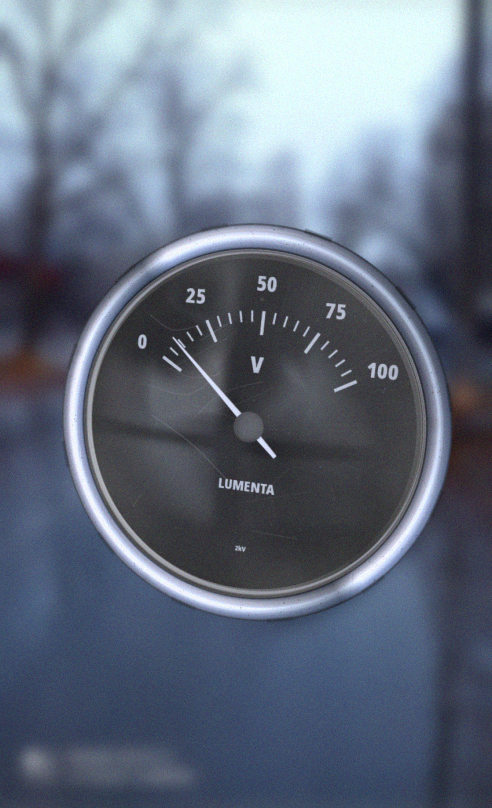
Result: 10 V
